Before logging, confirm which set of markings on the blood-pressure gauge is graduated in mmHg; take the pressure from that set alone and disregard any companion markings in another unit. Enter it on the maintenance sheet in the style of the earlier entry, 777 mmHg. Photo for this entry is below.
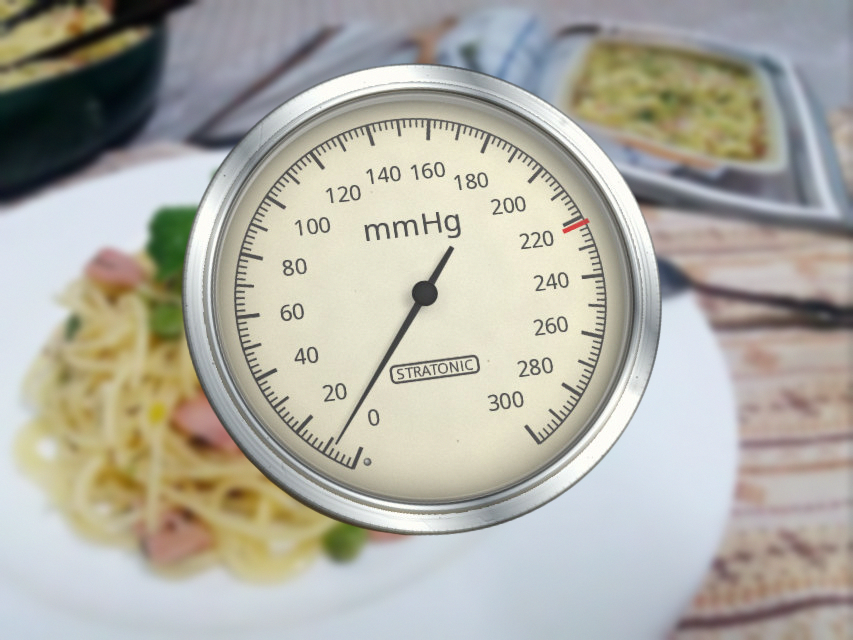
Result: 8 mmHg
